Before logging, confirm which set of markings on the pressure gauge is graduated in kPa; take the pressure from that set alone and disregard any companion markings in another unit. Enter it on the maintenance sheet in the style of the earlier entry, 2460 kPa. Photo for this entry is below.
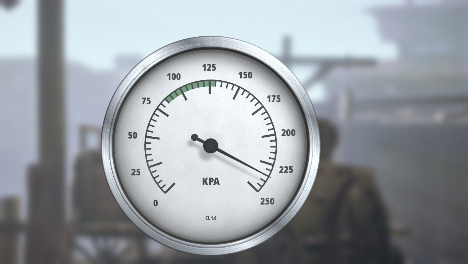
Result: 235 kPa
